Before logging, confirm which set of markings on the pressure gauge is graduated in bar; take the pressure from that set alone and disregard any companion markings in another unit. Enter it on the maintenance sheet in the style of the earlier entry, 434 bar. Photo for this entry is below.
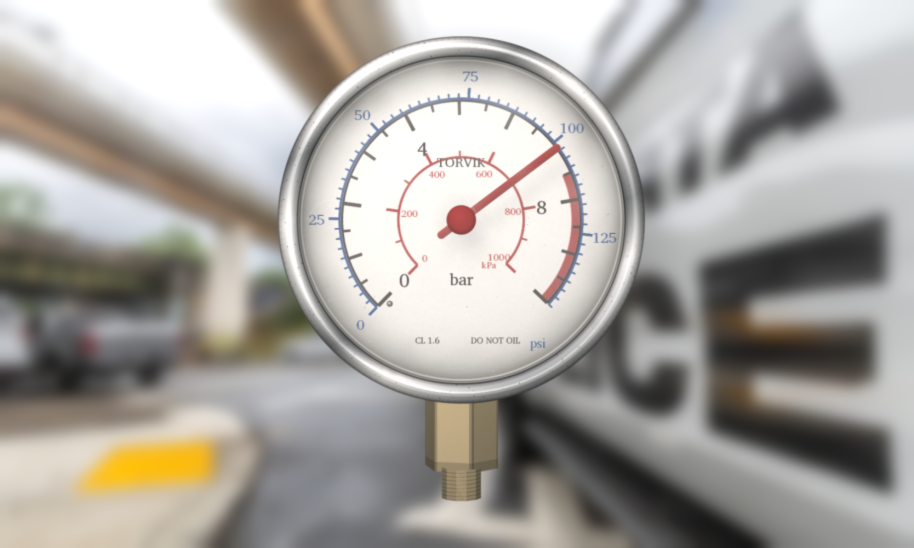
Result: 7 bar
